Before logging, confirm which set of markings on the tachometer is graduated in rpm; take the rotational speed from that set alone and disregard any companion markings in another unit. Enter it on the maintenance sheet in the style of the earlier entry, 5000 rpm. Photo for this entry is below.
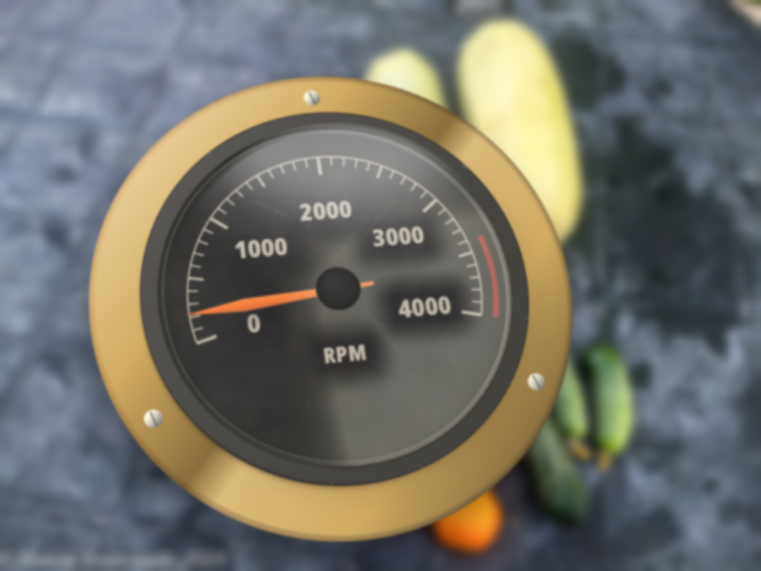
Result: 200 rpm
